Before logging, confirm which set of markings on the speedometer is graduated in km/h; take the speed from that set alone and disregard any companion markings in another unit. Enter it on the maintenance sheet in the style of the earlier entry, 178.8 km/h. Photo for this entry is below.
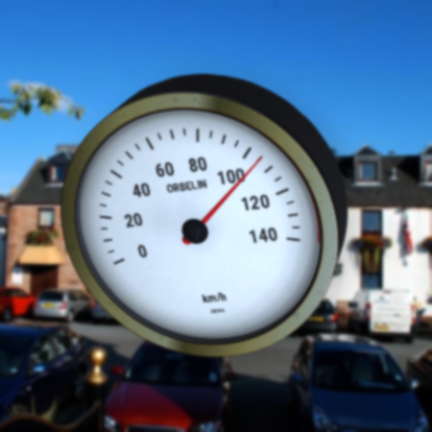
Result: 105 km/h
